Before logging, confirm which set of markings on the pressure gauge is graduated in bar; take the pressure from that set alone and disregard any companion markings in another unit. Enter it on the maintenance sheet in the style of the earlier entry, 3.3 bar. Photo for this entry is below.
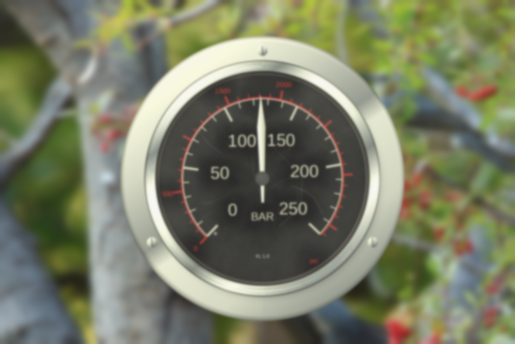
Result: 125 bar
